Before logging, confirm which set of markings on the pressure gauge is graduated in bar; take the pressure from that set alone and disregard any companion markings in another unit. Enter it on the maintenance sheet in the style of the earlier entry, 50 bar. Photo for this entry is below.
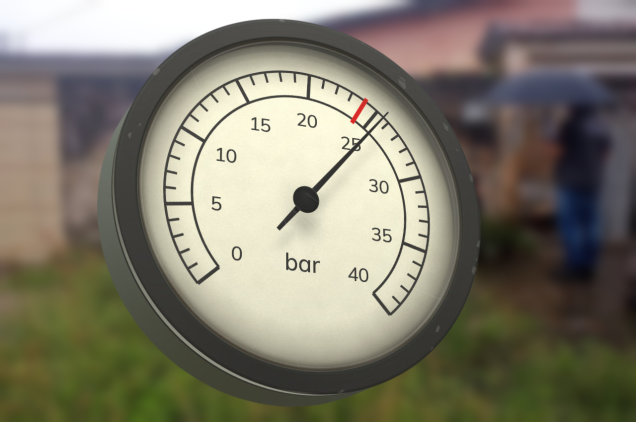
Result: 25.5 bar
